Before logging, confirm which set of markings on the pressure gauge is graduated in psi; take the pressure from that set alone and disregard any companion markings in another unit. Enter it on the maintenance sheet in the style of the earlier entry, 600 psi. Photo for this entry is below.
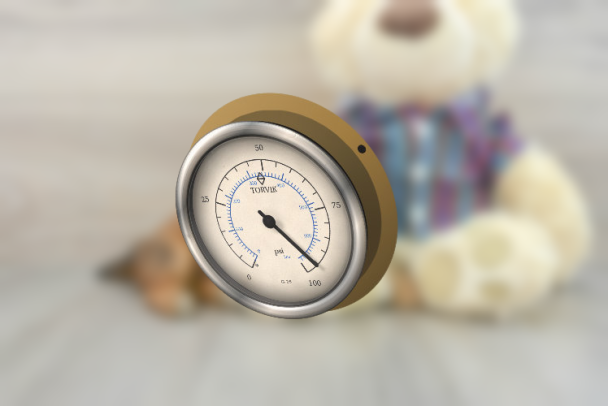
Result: 95 psi
